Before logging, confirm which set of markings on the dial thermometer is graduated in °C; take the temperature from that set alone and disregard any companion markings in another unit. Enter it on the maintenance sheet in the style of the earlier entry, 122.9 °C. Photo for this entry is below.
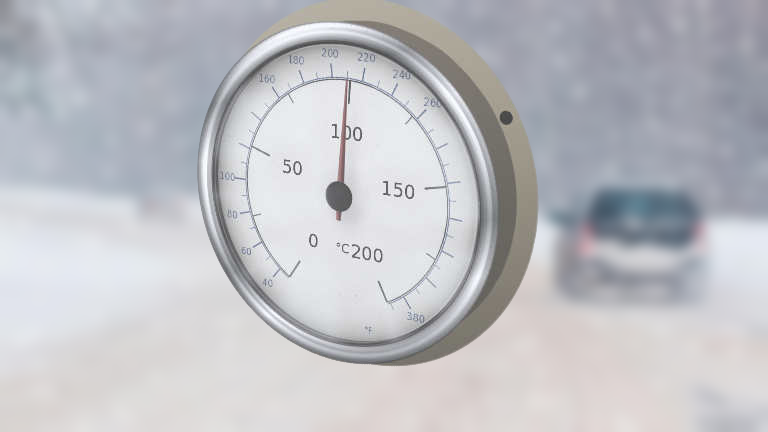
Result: 100 °C
